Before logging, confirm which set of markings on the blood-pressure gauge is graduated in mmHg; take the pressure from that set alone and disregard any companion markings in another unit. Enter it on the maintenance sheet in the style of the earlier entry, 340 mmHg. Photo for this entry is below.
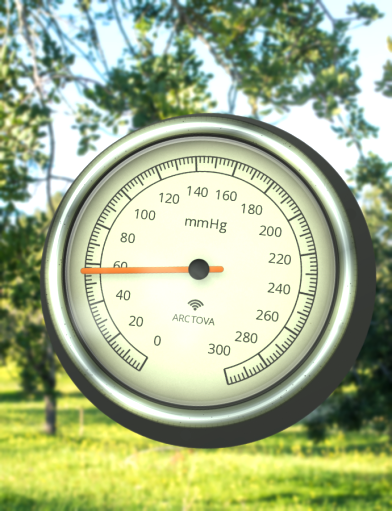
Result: 56 mmHg
